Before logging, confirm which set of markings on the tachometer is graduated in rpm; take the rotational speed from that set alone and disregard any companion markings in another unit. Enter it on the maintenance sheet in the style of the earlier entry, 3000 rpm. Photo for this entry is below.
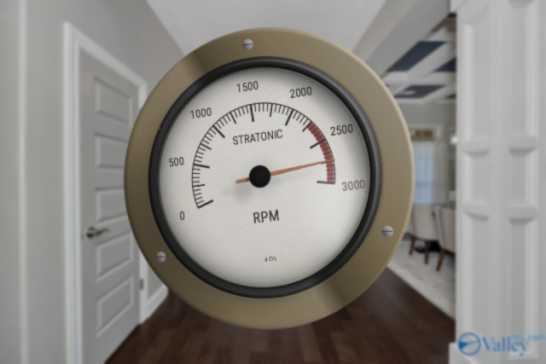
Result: 2750 rpm
